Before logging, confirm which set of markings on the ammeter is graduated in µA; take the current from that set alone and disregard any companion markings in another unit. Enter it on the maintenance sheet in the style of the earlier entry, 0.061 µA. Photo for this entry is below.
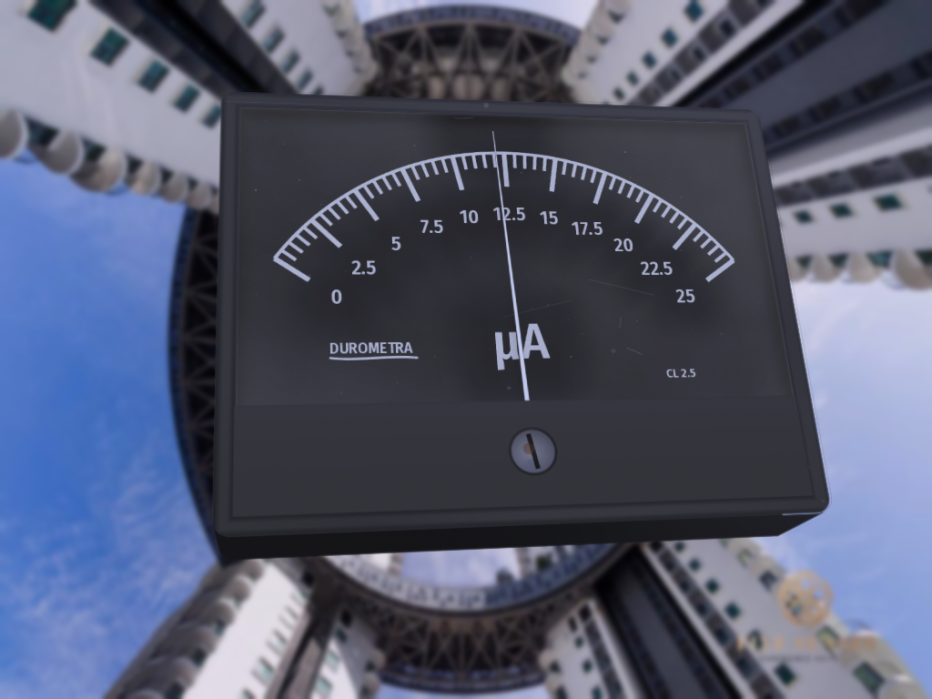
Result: 12 µA
